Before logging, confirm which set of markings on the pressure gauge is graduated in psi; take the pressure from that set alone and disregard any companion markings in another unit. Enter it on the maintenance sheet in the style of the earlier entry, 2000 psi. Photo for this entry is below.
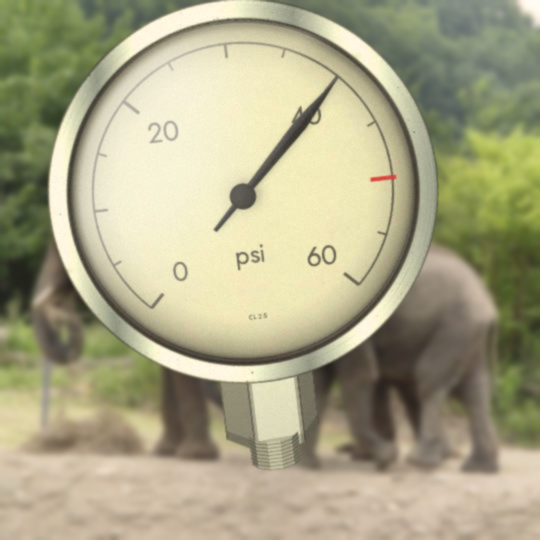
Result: 40 psi
